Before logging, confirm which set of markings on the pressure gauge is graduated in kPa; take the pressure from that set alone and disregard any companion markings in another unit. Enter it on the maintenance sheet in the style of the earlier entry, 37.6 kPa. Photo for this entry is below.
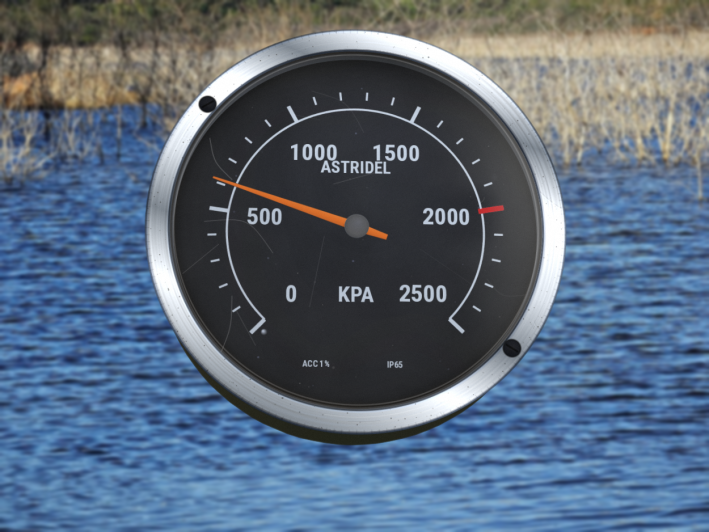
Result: 600 kPa
